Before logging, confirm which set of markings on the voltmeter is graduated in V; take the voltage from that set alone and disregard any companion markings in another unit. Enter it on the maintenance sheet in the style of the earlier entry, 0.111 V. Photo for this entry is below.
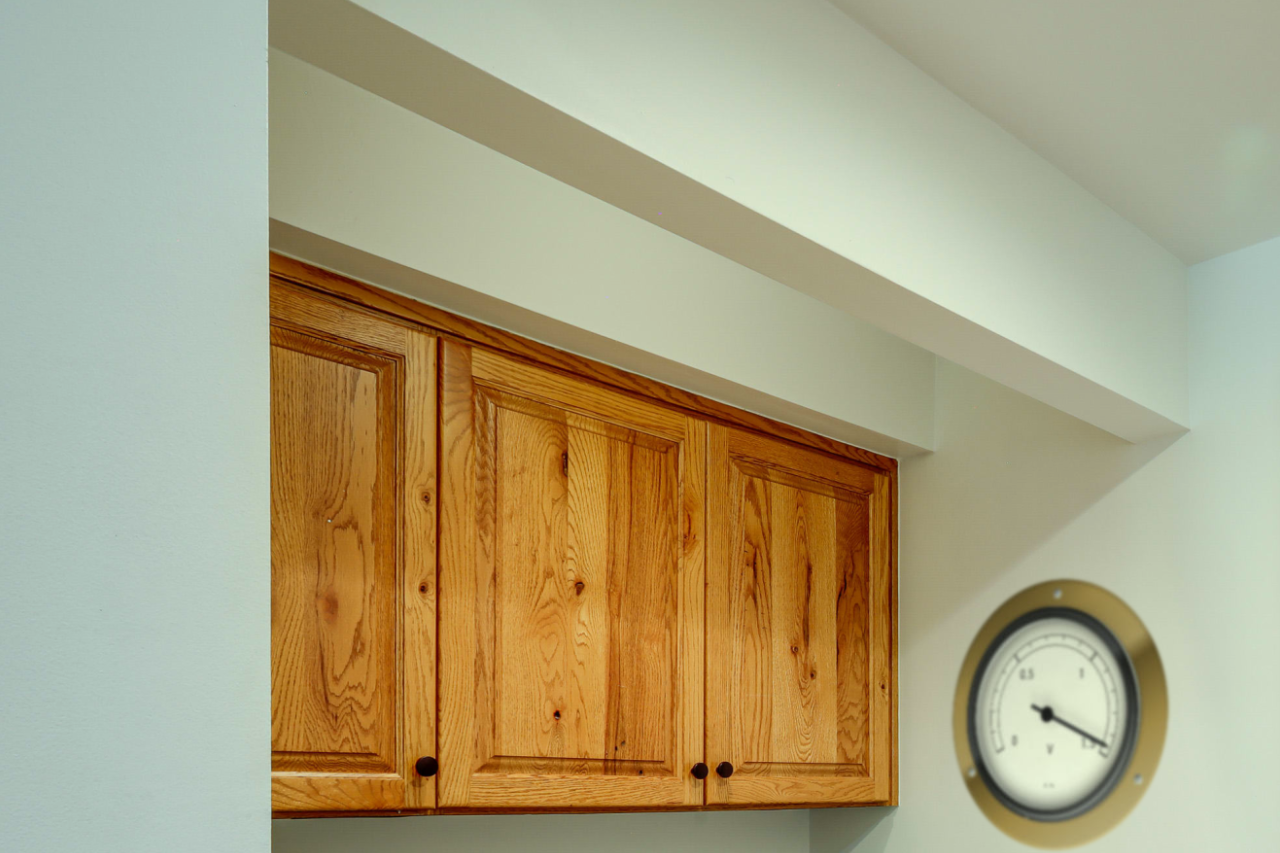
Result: 1.45 V
